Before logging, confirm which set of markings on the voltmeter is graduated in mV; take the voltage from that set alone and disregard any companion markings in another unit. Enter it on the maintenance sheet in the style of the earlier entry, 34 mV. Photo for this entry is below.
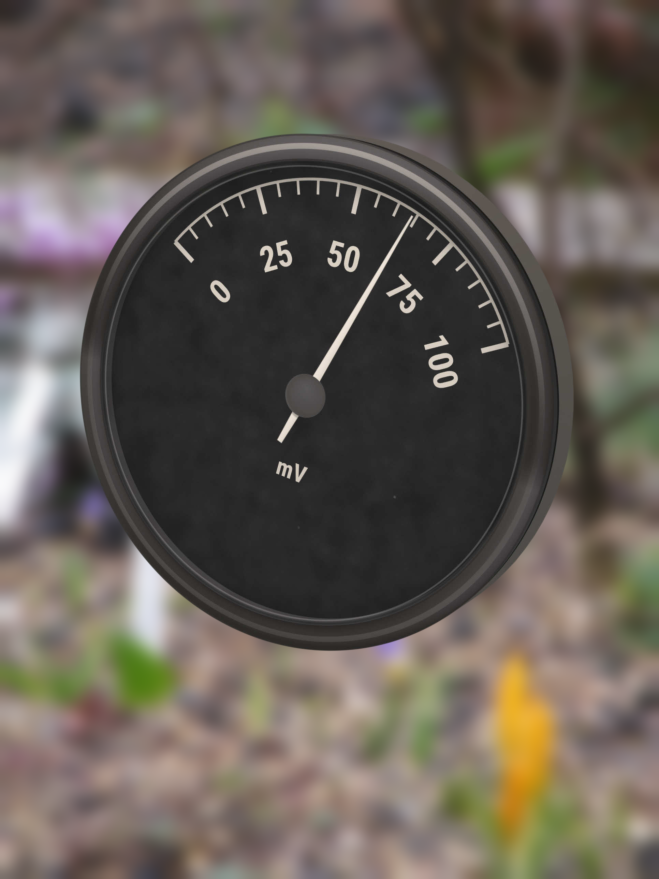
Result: 65 mV
